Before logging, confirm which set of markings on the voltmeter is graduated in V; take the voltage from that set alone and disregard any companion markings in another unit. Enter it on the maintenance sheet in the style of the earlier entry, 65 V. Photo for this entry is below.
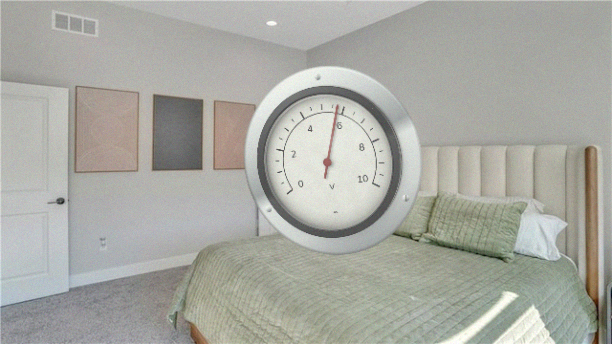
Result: 5.75 V
